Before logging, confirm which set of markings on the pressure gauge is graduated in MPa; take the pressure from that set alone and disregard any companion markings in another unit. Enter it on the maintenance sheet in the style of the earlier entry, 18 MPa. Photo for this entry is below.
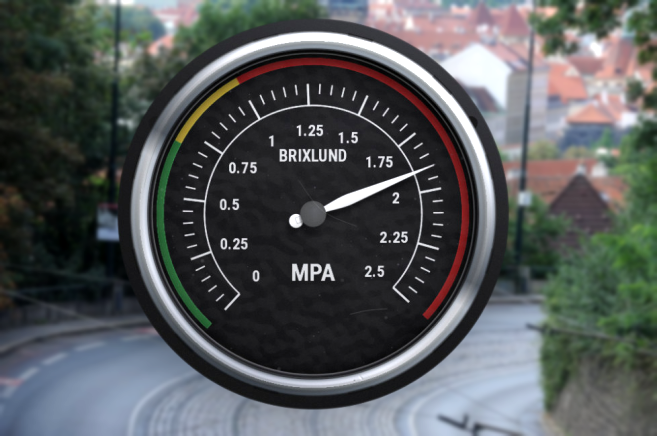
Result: 1.9 MPa
